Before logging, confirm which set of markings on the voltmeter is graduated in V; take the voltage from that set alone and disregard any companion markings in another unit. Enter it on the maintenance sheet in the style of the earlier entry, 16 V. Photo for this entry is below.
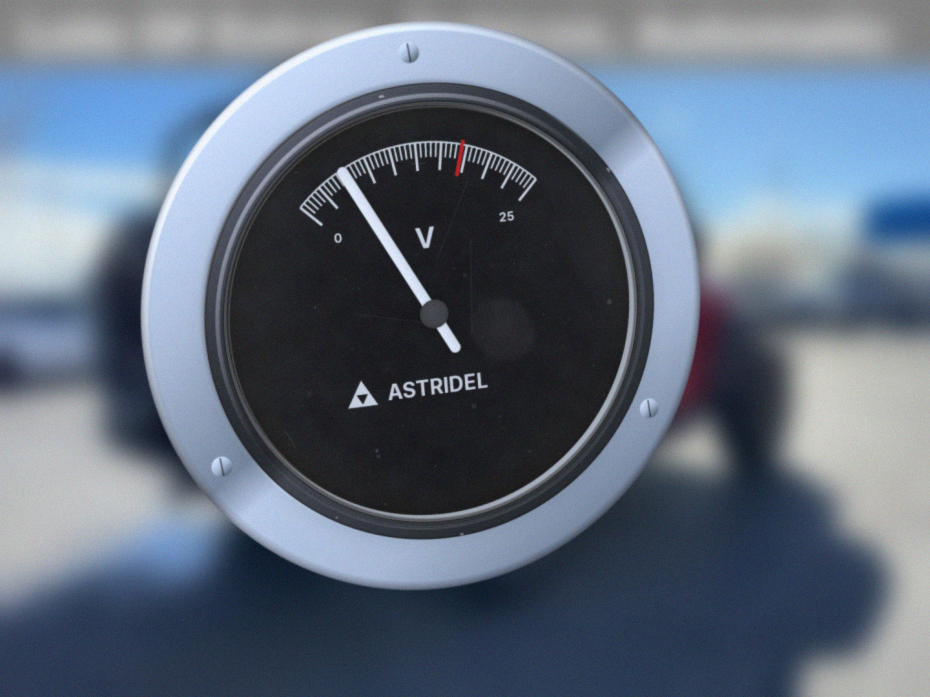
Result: 5 V
